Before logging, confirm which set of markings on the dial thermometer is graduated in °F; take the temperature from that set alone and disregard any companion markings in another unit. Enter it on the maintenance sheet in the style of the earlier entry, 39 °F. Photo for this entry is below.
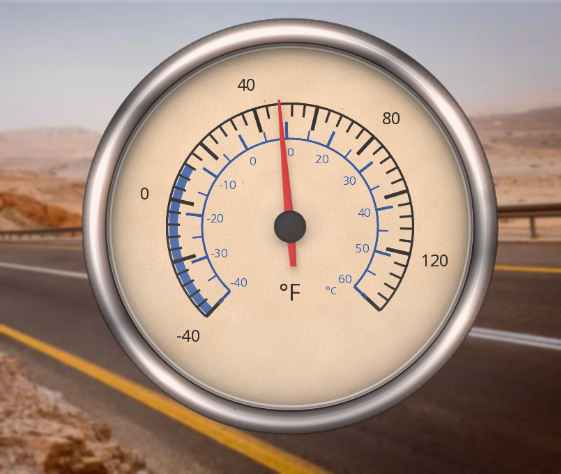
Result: 48 °F
